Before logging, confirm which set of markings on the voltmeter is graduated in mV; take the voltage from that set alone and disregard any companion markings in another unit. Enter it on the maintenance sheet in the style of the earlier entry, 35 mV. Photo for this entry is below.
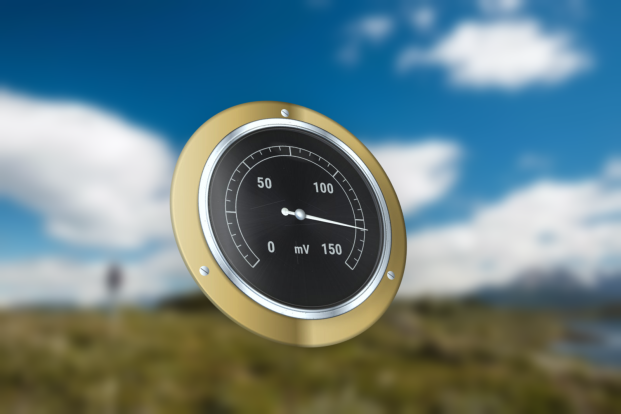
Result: 130 mV
